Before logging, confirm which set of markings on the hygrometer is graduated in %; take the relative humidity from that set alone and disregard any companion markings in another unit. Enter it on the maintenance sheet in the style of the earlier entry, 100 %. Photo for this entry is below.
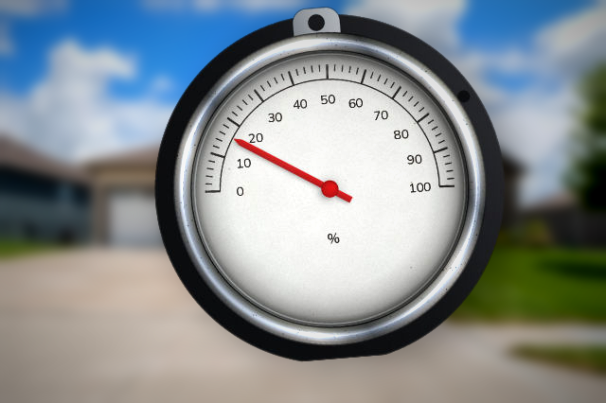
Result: 16 %
